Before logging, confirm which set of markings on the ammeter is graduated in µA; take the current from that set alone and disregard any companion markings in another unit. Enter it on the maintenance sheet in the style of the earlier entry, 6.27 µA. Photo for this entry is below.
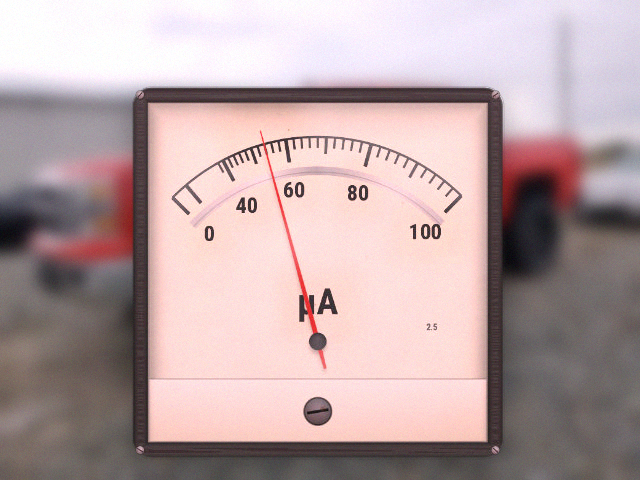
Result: 54 µA
